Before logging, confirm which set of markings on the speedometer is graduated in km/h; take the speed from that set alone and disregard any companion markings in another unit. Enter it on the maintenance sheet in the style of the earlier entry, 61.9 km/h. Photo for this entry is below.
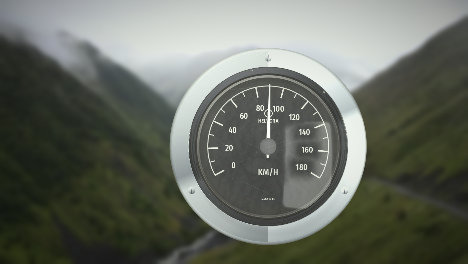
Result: 90 km/h
